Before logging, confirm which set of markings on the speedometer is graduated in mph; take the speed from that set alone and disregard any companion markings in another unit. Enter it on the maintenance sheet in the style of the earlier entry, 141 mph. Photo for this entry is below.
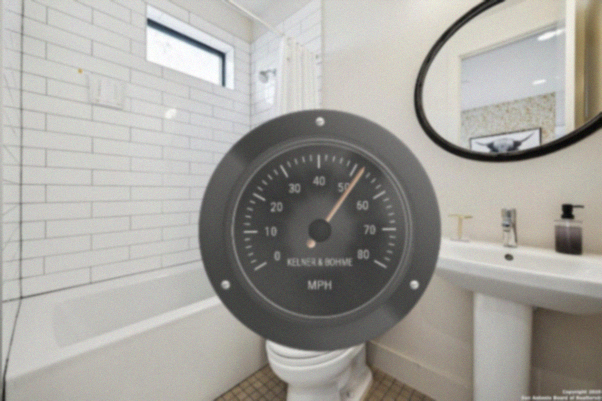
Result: 52 mph
